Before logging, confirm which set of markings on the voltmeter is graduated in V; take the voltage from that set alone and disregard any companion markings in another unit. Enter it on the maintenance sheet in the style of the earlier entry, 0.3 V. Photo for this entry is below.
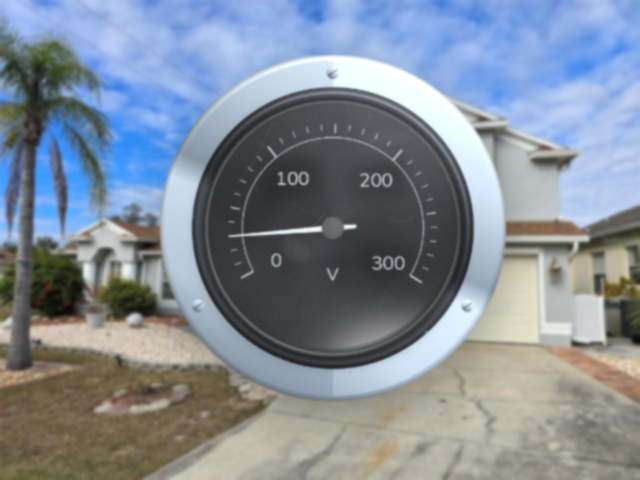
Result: 30 V
